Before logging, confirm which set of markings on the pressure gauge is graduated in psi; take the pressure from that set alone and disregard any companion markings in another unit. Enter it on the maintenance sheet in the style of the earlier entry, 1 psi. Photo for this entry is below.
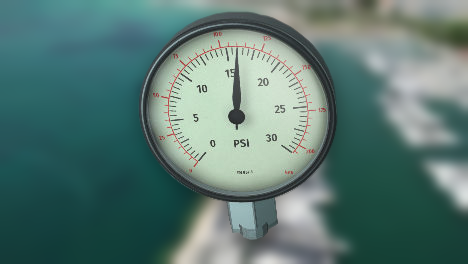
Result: 16 psi
